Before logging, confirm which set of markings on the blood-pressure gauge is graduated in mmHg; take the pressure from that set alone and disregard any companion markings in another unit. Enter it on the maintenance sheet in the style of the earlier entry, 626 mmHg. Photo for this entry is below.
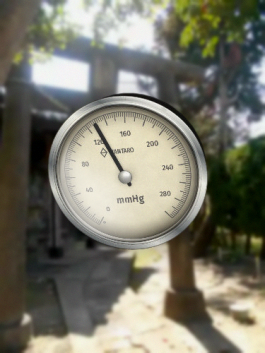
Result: 130 mmHg
